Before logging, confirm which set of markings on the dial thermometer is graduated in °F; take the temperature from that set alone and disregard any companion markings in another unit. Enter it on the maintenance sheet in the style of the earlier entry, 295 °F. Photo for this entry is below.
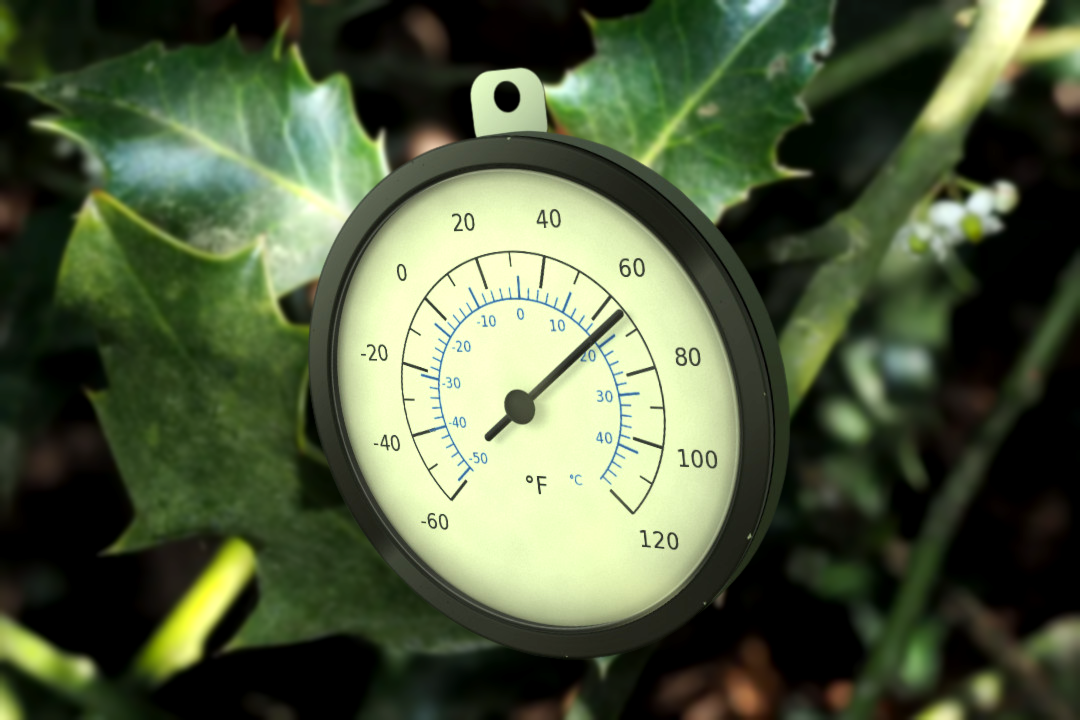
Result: 65 °F
